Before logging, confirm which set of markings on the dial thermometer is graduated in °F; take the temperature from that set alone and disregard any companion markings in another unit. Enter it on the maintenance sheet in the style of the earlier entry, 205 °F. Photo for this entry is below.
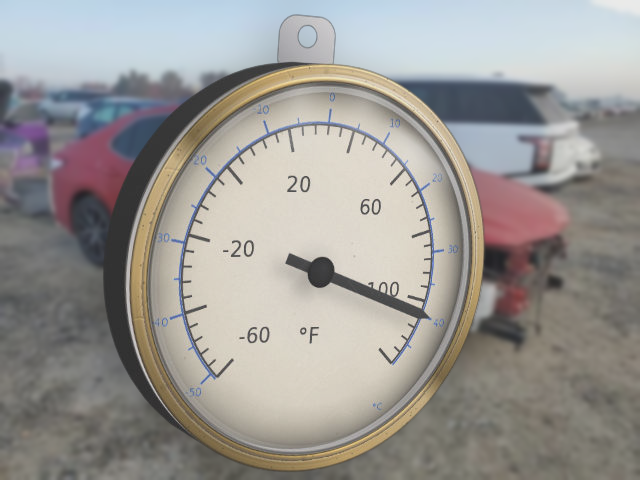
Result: 104 °F
